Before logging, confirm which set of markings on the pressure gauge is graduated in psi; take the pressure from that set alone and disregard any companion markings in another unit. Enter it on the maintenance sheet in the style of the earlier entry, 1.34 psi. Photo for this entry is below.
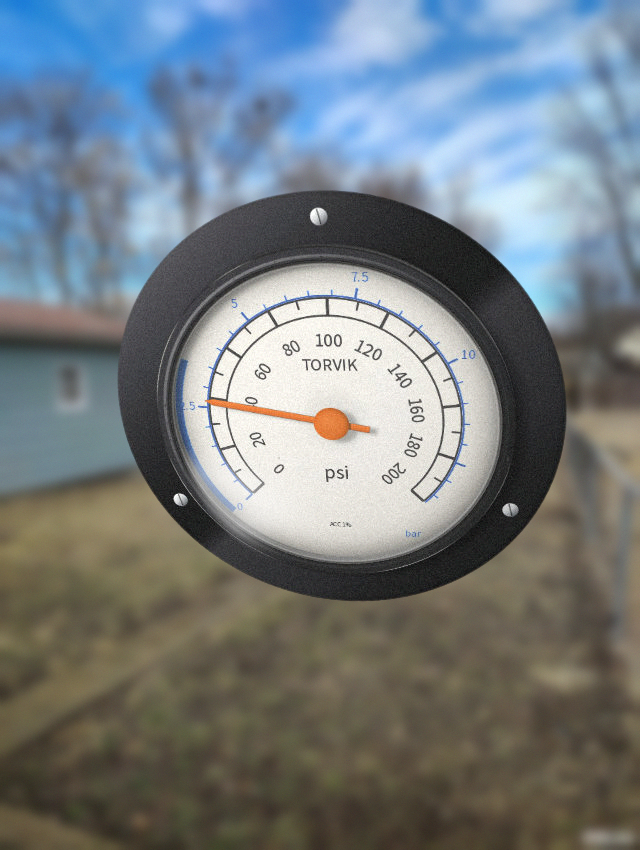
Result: 40 psi
